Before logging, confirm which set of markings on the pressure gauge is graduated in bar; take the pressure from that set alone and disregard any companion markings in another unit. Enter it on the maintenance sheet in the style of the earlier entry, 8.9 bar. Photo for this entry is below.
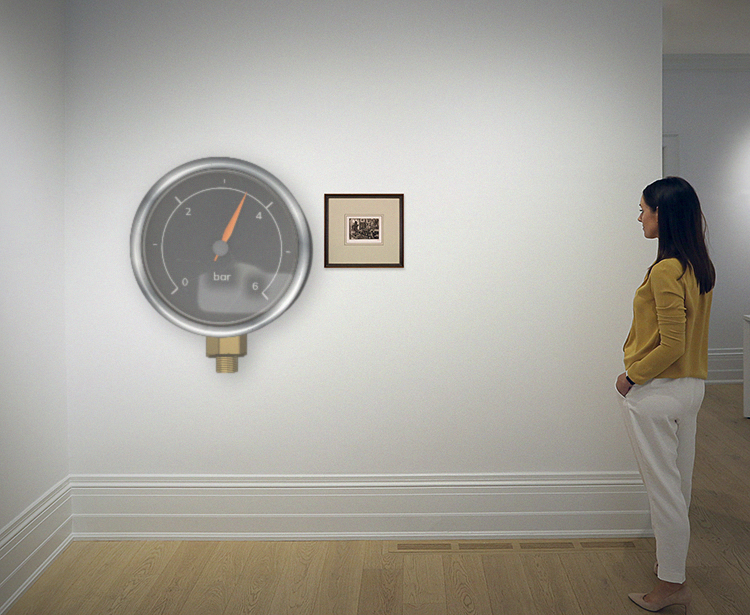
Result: 3.5 bar
